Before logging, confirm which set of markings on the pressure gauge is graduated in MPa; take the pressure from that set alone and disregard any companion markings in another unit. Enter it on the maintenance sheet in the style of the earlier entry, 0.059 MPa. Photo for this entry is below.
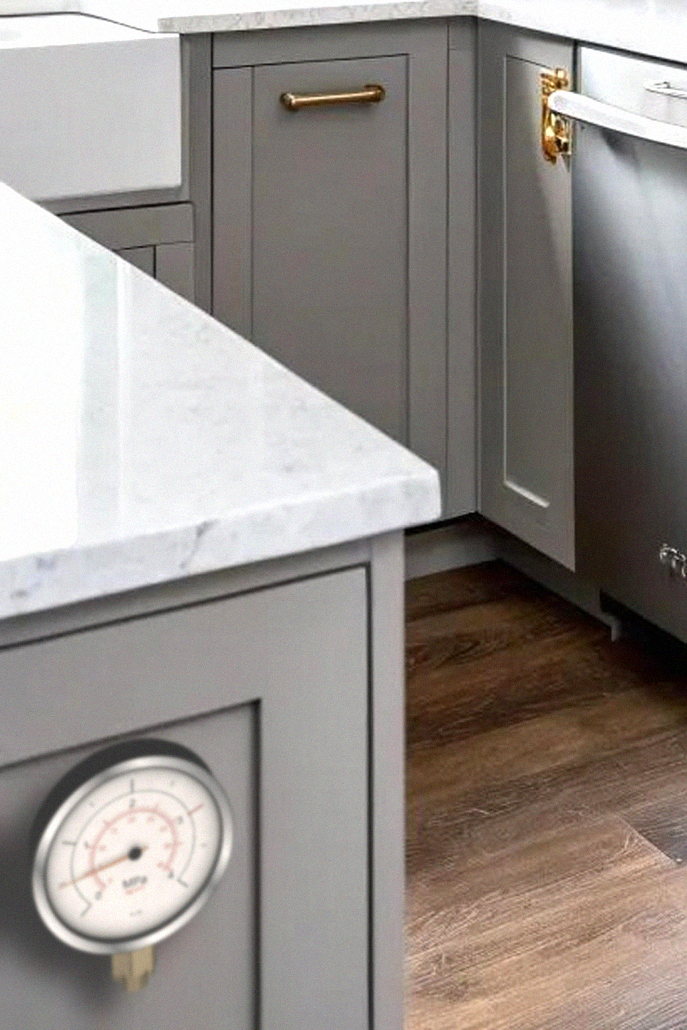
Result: 0.5 MPa
